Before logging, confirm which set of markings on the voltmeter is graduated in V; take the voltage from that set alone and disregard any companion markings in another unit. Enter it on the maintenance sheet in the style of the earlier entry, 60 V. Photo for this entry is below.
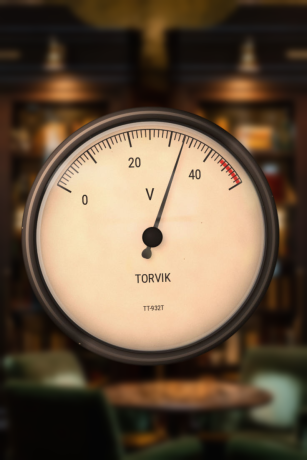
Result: 33 V
